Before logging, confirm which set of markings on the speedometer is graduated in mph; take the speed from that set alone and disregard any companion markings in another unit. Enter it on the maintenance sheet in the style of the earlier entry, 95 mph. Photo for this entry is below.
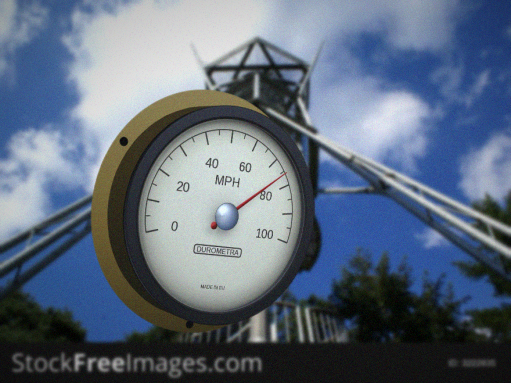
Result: 75 mph
